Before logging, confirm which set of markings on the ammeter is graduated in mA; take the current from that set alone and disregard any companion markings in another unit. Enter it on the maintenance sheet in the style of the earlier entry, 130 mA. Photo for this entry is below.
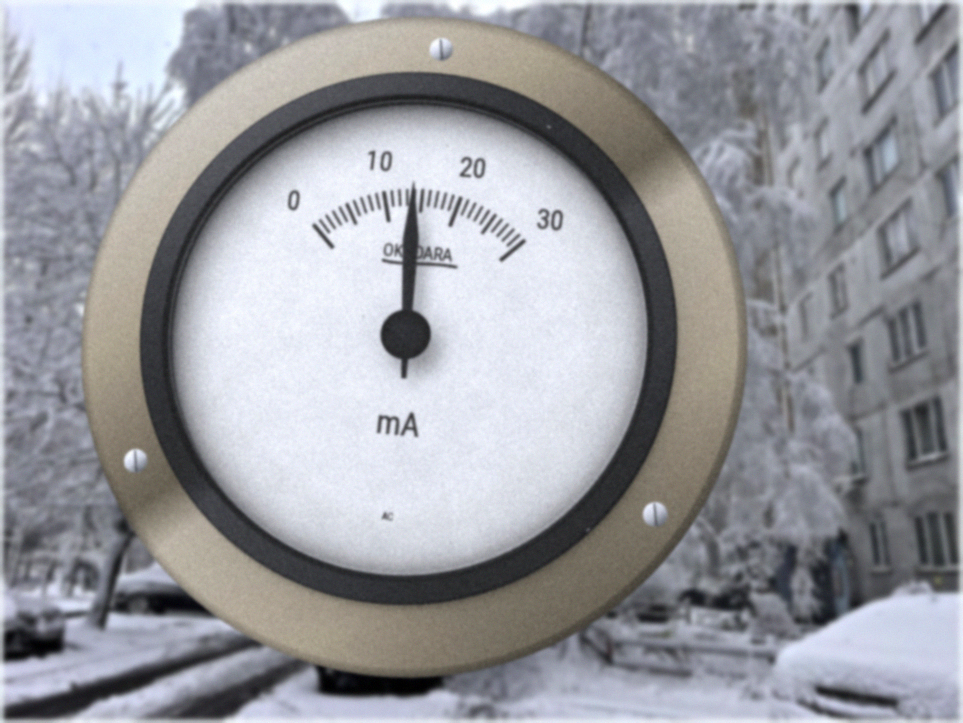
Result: 14 mA
